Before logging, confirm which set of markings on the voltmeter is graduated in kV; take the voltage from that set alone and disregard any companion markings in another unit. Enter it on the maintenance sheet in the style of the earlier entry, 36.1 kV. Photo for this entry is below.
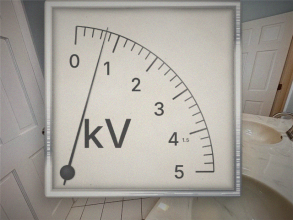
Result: 0.7 kV
